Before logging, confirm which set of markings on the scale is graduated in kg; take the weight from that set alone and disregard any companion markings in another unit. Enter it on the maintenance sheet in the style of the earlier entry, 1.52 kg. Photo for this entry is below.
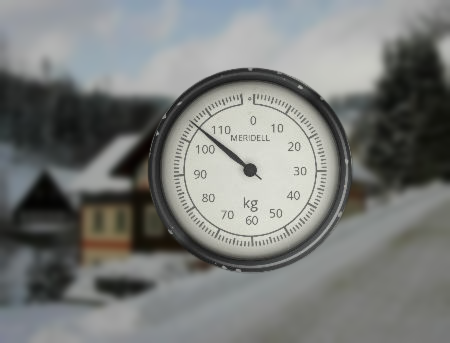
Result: 105 kg
